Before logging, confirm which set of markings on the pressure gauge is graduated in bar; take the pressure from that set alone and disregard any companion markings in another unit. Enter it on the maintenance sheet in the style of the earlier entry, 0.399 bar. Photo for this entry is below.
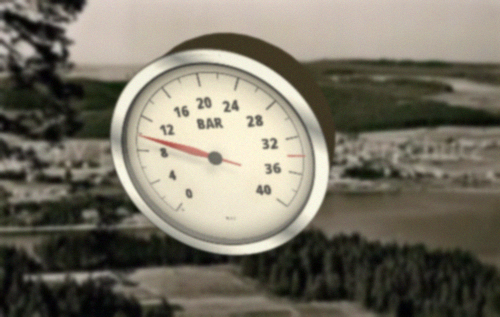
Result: 10 bar
